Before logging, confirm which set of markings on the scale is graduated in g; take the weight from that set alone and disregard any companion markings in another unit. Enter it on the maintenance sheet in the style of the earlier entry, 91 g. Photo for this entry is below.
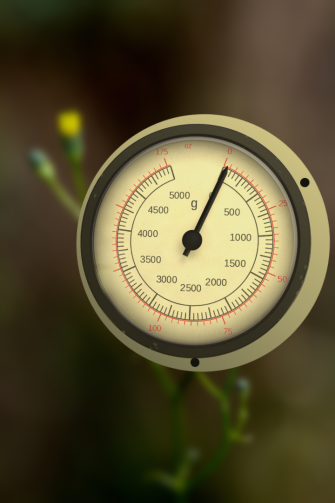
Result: 50 g
